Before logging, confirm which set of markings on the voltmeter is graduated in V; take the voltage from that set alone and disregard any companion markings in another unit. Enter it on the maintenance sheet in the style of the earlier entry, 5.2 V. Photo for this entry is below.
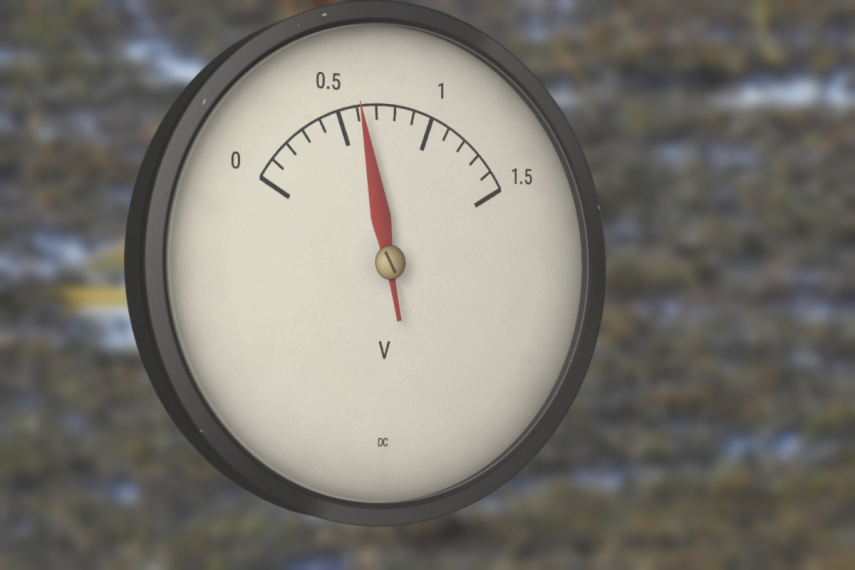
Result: 0.6 V
